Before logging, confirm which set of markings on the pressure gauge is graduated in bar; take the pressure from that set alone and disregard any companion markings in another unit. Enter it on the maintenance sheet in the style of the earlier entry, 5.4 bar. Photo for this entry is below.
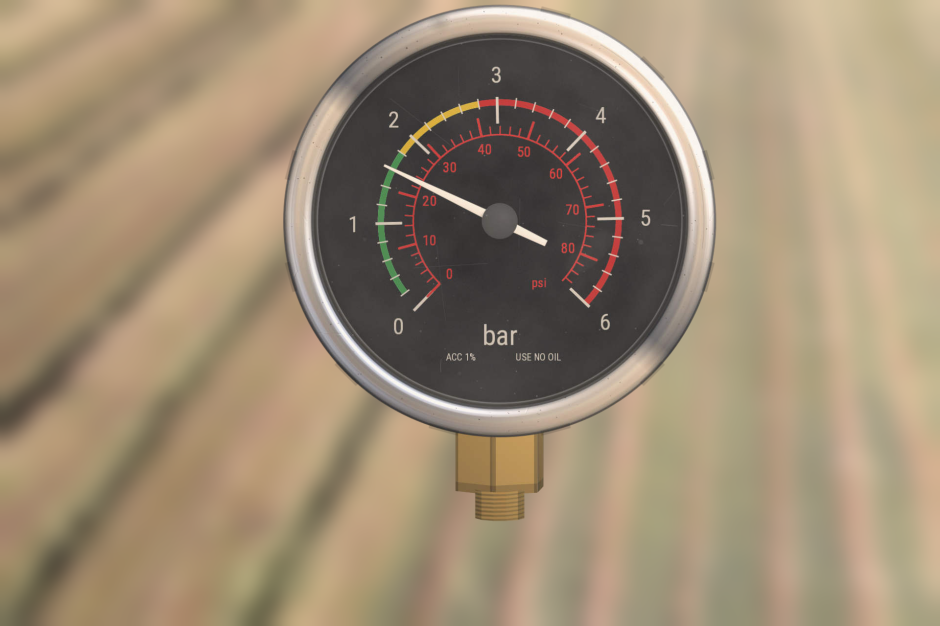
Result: 1.6 bar
